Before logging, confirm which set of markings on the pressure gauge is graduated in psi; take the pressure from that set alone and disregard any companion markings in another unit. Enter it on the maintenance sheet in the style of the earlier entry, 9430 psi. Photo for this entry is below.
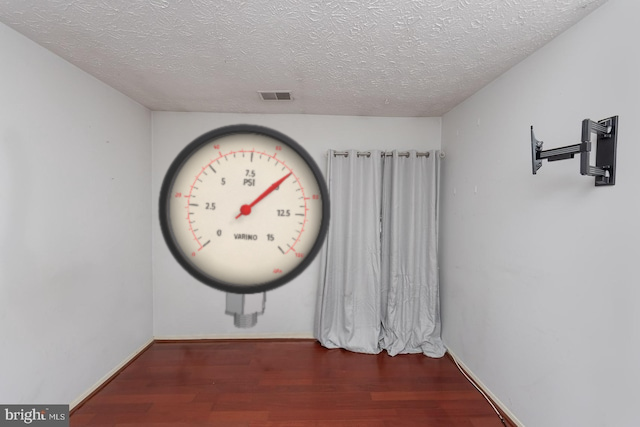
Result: 10 psi
